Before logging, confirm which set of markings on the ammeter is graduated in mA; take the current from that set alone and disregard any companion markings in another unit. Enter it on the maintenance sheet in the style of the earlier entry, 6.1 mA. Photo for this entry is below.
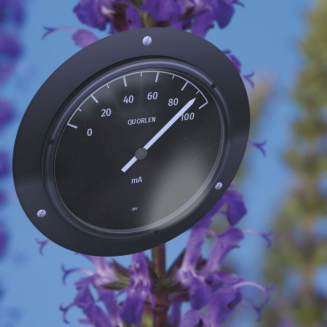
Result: 90 mA
